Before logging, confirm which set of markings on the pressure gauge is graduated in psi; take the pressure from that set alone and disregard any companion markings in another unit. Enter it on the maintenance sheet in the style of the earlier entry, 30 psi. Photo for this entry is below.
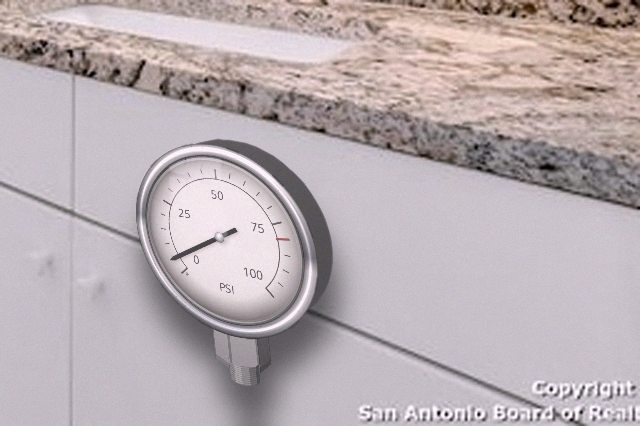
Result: 5 psi
